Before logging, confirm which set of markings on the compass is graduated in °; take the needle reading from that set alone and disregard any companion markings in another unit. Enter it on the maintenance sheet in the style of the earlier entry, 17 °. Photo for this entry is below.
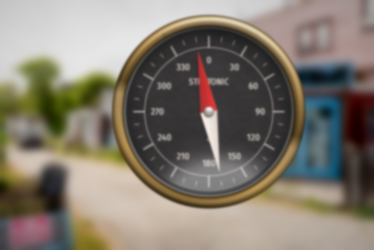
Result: 350 °
